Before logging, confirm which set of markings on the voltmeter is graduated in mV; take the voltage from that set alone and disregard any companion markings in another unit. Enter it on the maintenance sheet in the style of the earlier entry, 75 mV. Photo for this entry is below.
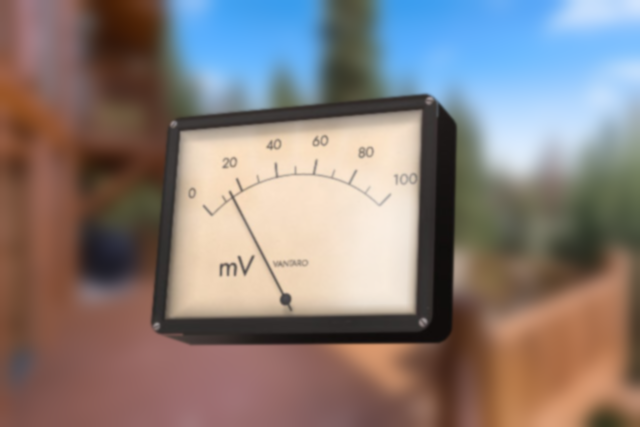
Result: 15 mV
